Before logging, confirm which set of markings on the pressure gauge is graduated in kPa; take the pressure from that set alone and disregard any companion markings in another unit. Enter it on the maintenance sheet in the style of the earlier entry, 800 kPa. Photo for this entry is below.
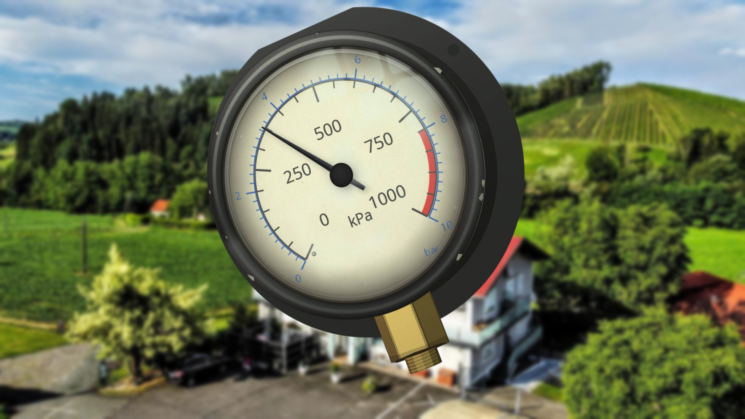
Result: 350 kPa
